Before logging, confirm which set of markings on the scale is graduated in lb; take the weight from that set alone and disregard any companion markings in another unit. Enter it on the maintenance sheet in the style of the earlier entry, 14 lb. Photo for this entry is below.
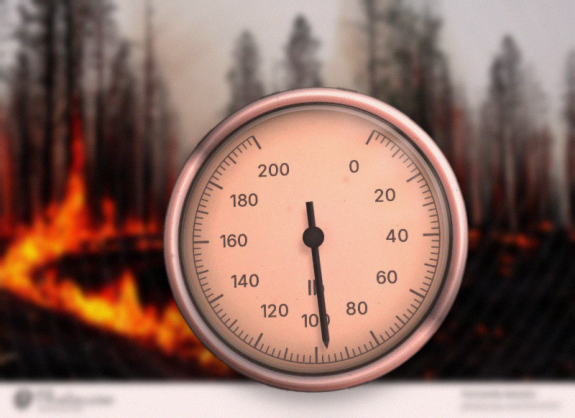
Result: 96 lb
